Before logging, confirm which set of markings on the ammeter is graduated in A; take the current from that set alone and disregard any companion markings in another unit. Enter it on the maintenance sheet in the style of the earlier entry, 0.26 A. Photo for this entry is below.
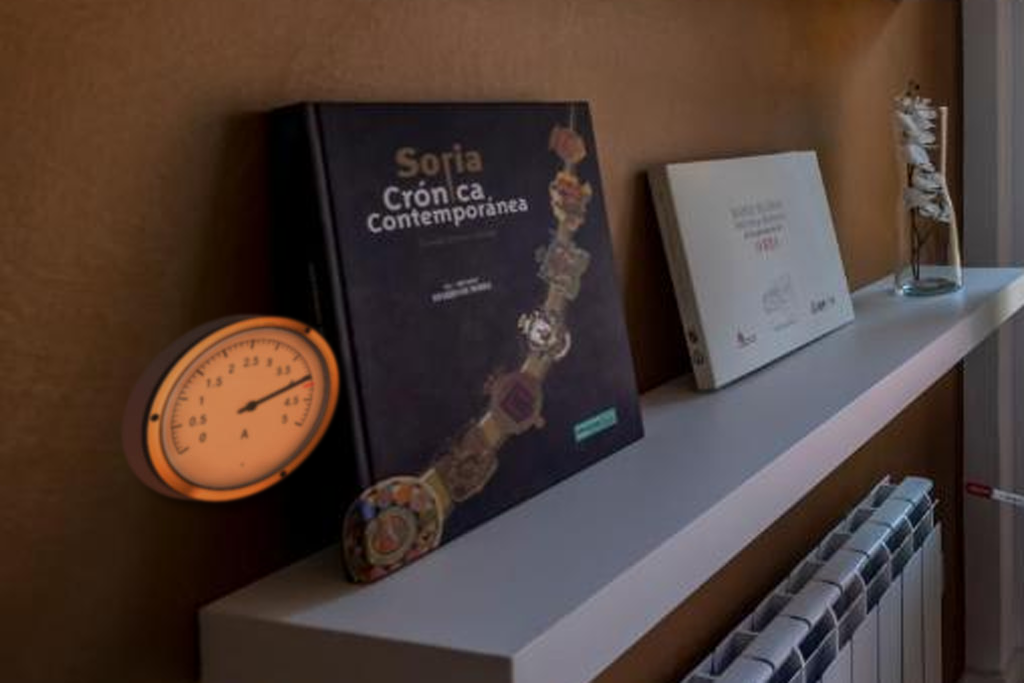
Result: 4 A
